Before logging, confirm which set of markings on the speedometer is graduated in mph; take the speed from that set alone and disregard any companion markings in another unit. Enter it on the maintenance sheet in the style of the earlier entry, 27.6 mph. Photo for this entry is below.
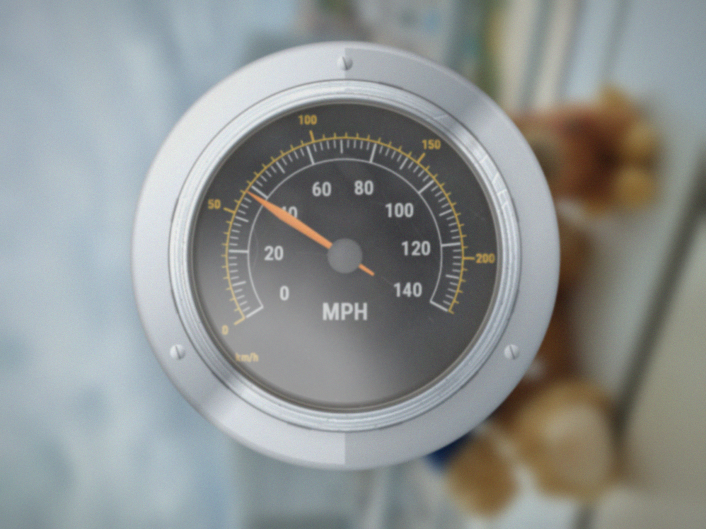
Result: 38 mph
